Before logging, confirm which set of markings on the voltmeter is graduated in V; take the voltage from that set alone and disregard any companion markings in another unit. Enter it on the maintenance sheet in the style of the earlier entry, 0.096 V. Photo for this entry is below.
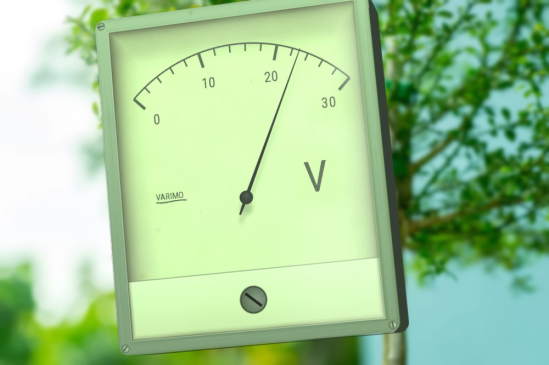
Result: 23 V
